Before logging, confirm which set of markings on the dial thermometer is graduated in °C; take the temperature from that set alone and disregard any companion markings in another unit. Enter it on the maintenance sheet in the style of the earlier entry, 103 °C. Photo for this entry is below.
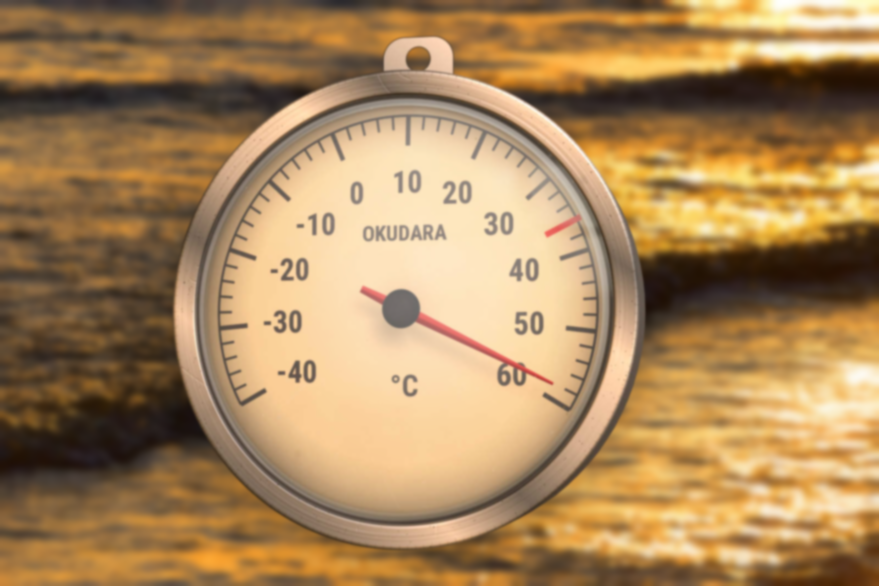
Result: 58 °C
